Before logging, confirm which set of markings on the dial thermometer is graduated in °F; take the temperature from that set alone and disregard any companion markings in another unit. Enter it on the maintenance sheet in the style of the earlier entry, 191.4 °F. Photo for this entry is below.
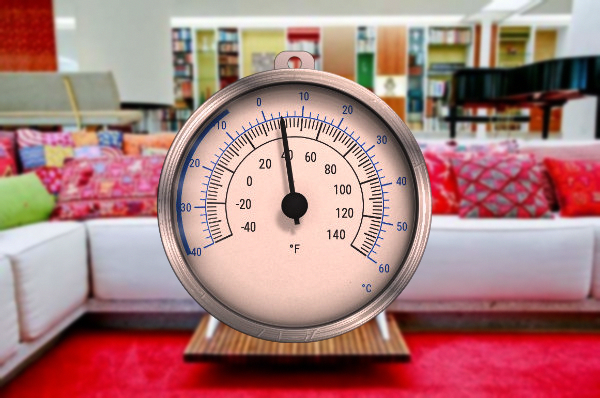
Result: 40 °F
